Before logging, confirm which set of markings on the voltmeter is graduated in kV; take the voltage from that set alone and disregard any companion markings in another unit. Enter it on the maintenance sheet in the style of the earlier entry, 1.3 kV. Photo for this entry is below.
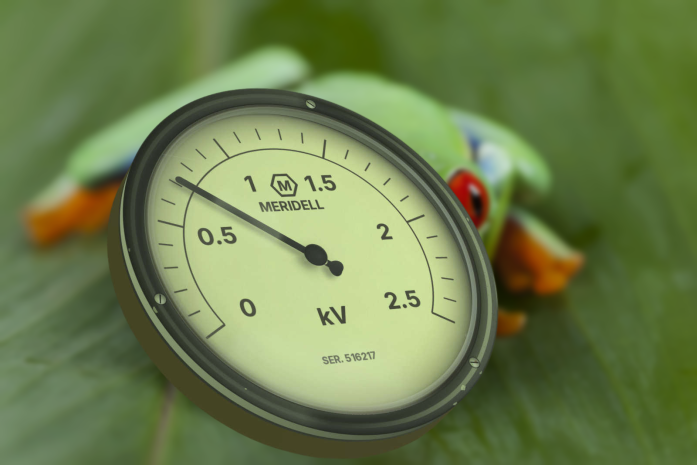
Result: 0.7 kV
